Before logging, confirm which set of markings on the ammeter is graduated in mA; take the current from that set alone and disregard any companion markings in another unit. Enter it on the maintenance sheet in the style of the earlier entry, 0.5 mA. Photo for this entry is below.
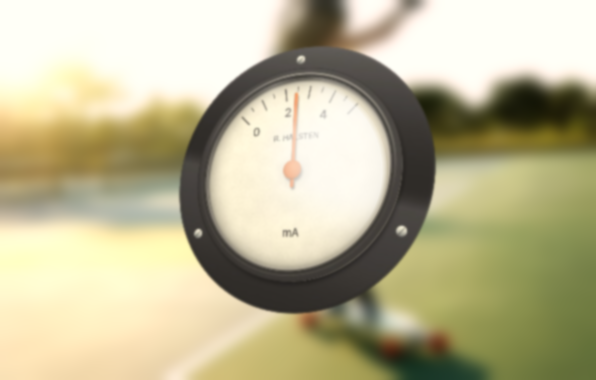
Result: 2.5 mA
